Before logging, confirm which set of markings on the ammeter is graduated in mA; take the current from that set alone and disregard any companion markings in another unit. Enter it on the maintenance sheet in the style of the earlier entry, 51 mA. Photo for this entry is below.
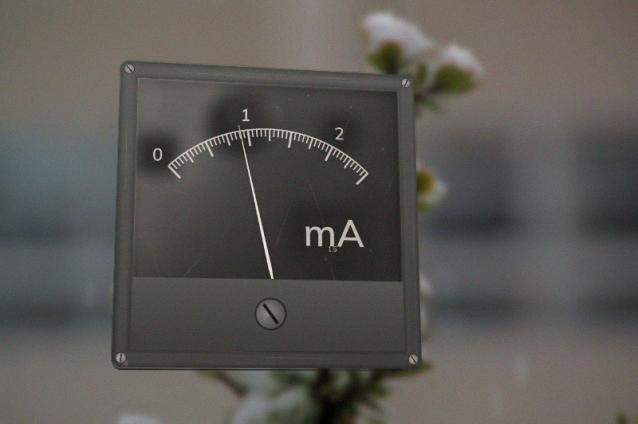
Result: 0.9 mA
